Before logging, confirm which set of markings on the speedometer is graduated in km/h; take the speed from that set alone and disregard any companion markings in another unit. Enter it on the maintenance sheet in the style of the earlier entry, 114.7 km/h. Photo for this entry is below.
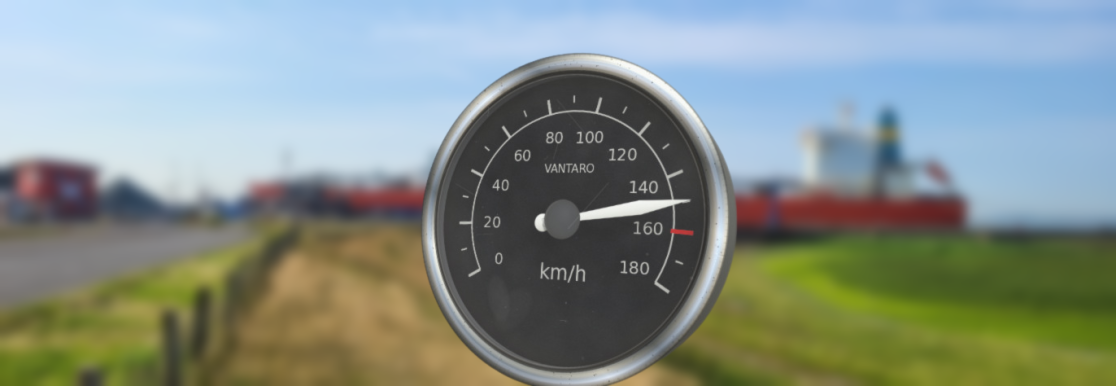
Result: 150 km/h
